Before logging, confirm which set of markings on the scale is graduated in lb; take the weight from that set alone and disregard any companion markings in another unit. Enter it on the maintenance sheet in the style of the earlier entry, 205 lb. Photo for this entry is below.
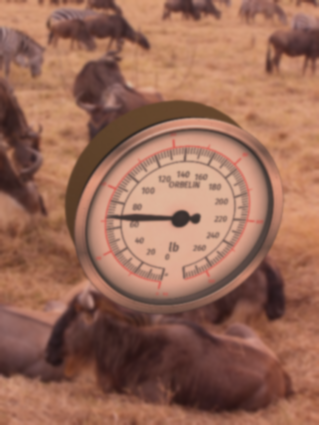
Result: 70 lb
